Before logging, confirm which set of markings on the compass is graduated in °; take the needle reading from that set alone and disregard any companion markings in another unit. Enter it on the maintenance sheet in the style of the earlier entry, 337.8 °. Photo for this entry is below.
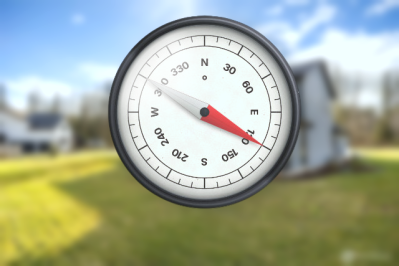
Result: 120 °
